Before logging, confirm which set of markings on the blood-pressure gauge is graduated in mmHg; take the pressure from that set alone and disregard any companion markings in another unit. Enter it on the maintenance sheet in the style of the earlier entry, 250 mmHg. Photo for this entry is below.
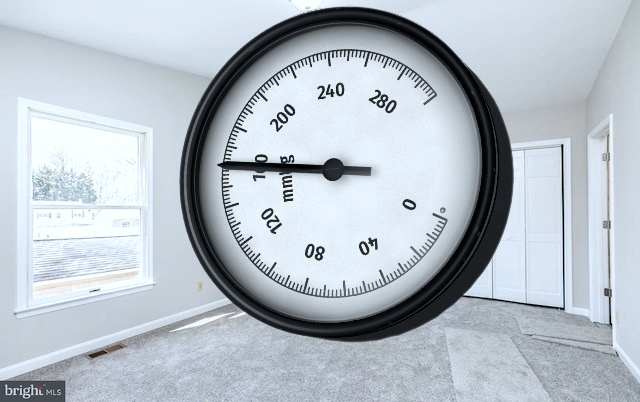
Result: 160 mmHg
